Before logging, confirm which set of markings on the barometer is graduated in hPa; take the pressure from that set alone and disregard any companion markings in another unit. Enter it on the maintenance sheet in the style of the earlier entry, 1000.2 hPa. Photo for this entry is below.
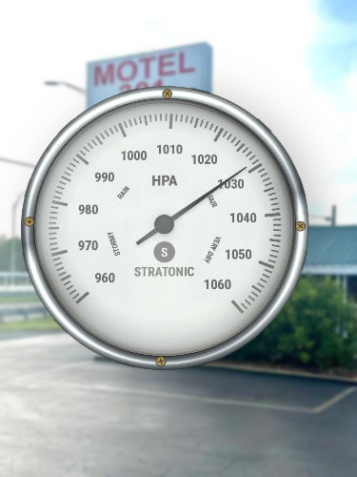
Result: 1029 hPa
